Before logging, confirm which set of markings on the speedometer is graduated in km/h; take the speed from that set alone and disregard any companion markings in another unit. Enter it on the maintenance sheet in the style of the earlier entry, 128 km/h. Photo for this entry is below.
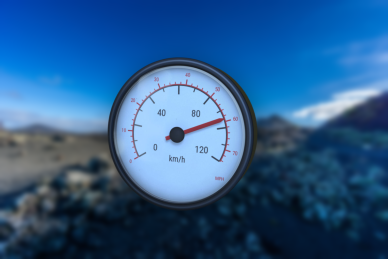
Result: 95 km/h
